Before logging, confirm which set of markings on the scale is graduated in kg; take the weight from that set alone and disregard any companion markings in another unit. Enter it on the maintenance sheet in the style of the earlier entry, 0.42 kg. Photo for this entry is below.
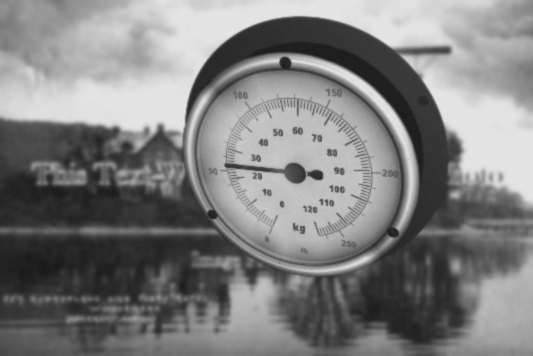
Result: 25 kg
